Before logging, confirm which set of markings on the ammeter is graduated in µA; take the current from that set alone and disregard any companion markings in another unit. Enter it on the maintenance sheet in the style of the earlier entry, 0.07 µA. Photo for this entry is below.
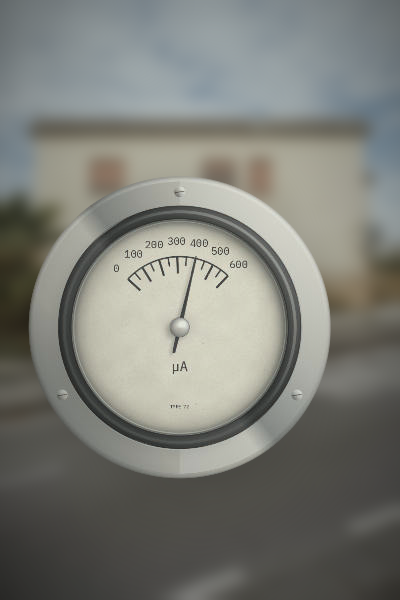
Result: 400 µA
